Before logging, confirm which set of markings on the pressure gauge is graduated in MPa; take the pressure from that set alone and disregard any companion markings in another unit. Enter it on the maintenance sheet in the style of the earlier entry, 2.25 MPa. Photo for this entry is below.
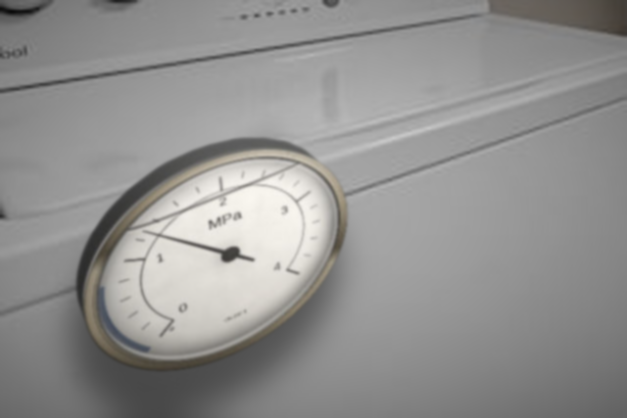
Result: 1.3 MPa
